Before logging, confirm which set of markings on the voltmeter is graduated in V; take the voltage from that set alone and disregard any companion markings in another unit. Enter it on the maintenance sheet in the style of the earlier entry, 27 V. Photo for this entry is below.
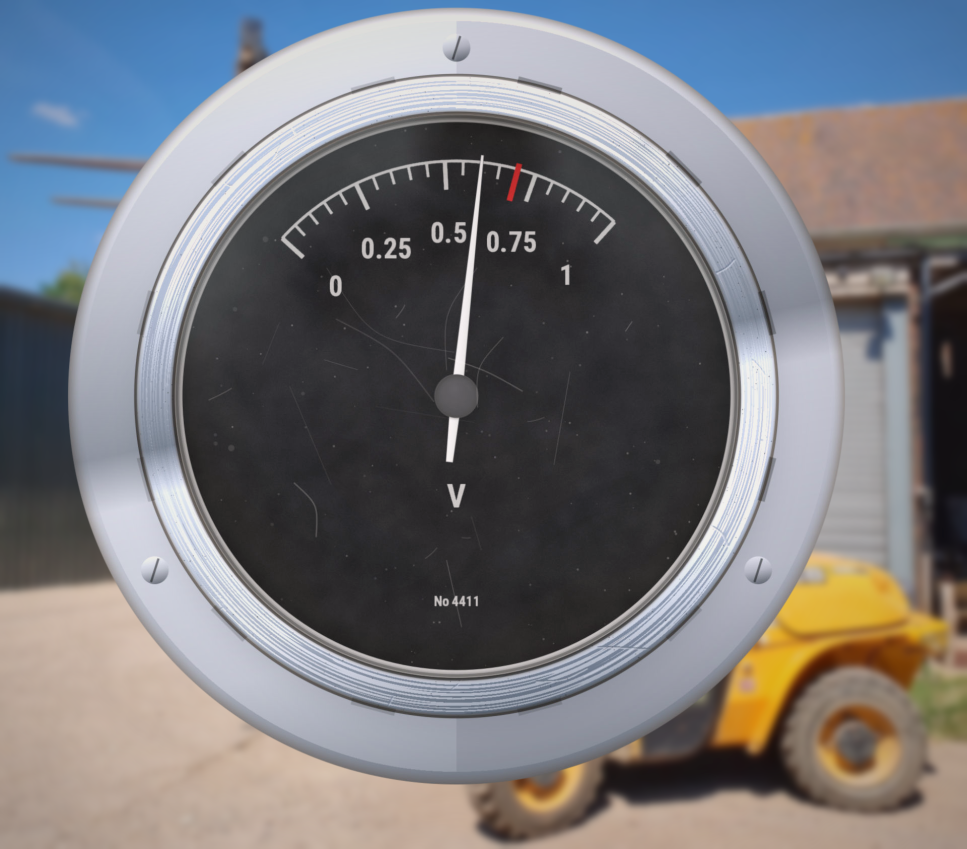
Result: 0.6 V
